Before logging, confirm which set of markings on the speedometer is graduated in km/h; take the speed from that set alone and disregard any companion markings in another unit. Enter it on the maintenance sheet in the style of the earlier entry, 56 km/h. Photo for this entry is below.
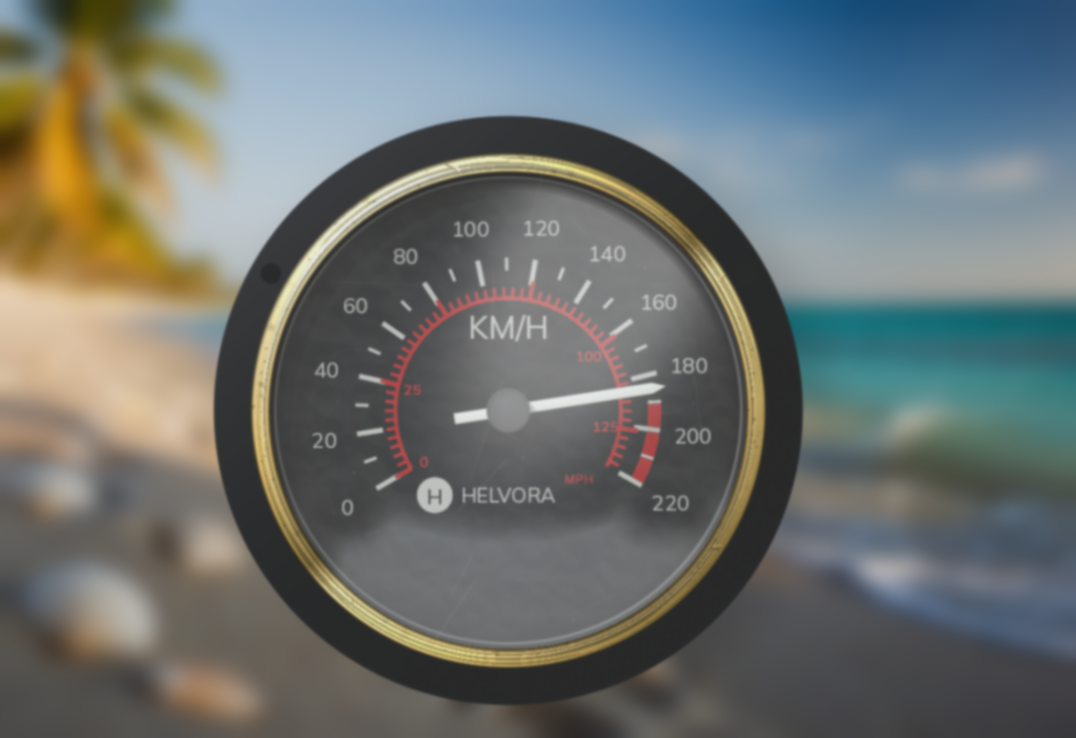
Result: 185 km/h
